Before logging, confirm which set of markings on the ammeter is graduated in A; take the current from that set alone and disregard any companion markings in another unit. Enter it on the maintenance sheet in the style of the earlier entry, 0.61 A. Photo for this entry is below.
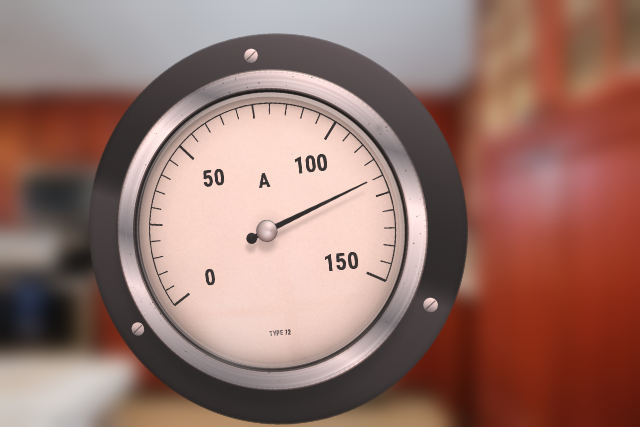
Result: 120 A
